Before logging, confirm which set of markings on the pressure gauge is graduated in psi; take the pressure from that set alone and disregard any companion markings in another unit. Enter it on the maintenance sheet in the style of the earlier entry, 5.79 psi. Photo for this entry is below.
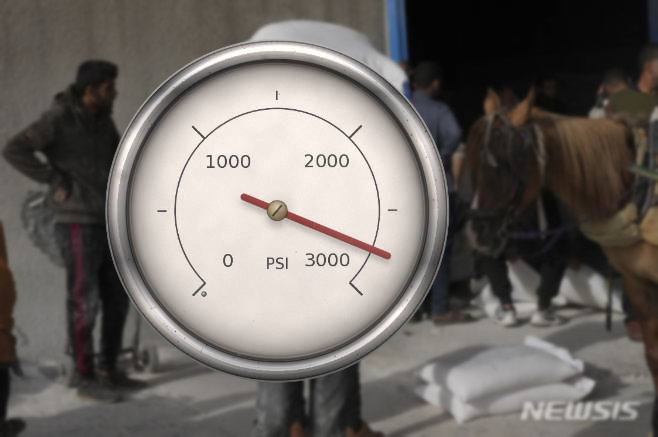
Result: 2750 psi
